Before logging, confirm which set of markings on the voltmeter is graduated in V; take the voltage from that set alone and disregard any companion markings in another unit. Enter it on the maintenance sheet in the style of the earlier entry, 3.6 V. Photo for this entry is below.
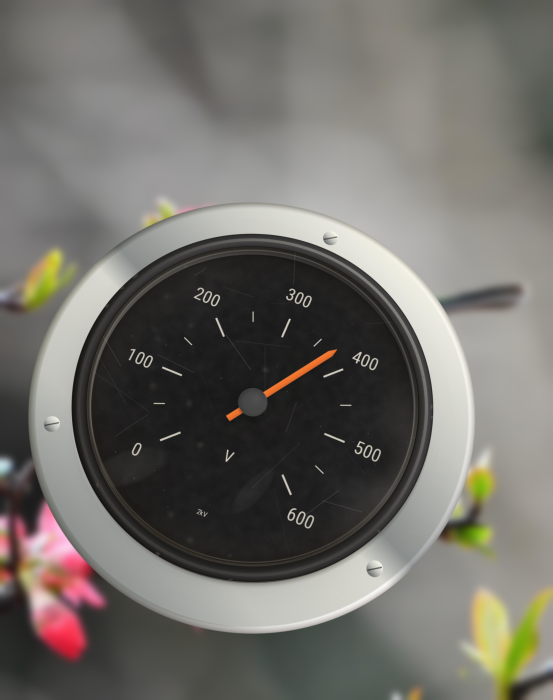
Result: 375 V
